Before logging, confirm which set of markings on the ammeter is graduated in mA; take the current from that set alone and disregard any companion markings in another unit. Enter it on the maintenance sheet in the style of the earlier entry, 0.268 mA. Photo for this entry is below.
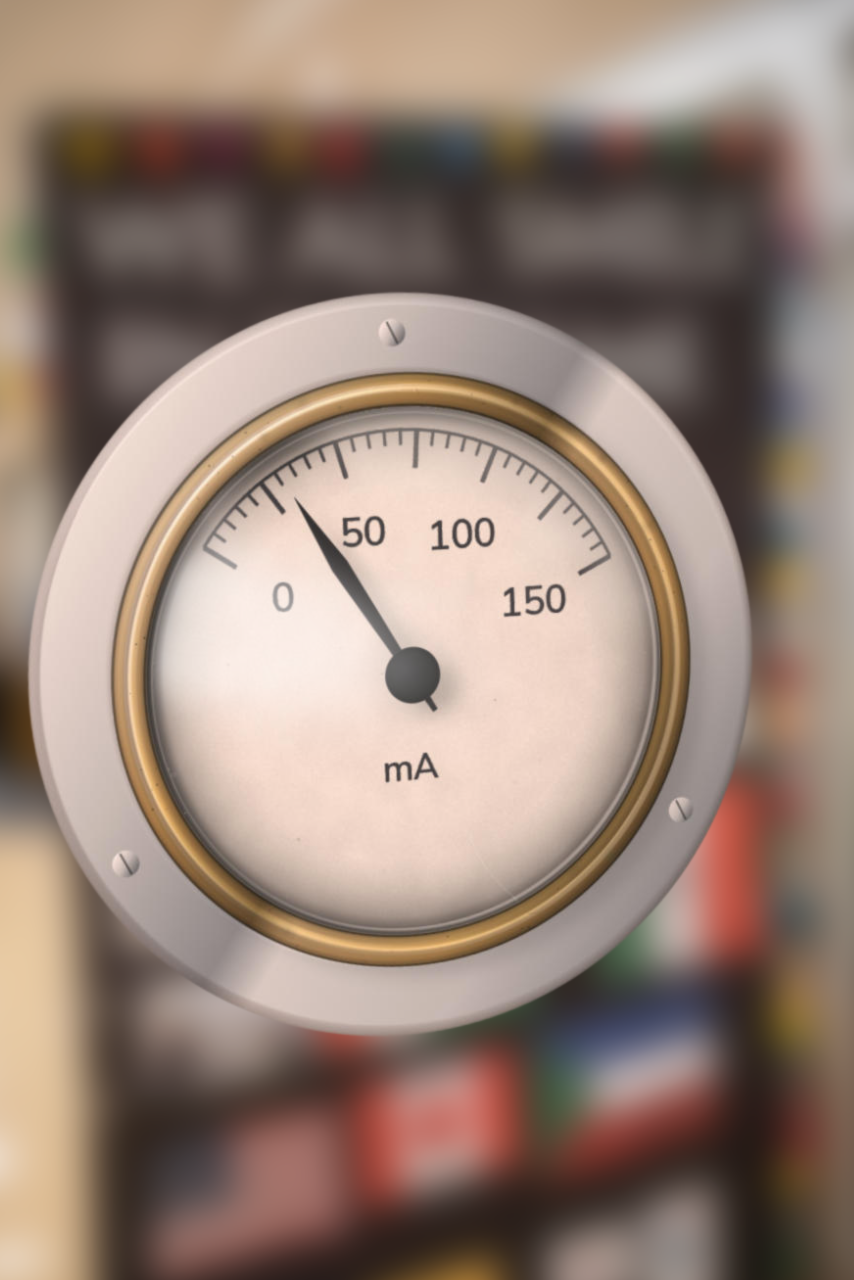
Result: 30 mA
